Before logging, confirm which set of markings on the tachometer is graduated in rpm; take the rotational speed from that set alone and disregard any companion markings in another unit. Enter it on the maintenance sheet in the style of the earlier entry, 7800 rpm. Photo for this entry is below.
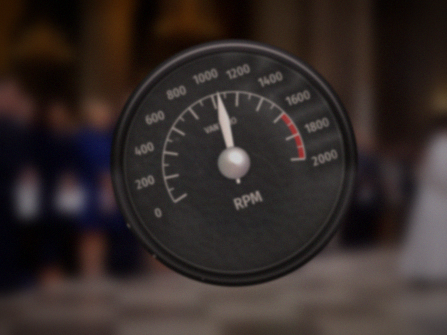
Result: 1050 rpm
